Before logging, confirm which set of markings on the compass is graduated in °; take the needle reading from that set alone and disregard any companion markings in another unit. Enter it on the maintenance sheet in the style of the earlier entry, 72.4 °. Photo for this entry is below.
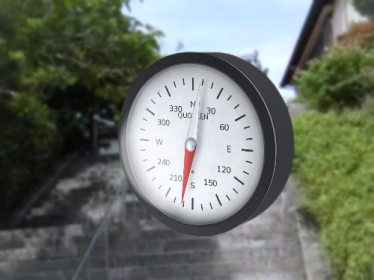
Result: 190 °
